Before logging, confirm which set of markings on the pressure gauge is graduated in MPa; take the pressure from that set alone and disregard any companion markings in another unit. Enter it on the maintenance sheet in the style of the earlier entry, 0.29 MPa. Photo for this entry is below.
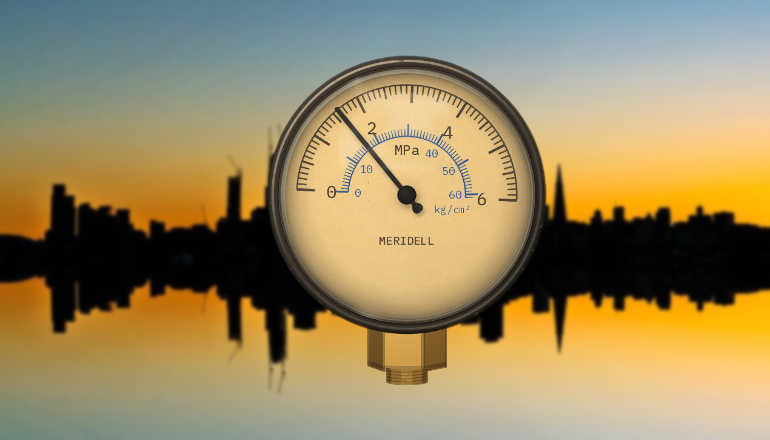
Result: 1.6 MPa
